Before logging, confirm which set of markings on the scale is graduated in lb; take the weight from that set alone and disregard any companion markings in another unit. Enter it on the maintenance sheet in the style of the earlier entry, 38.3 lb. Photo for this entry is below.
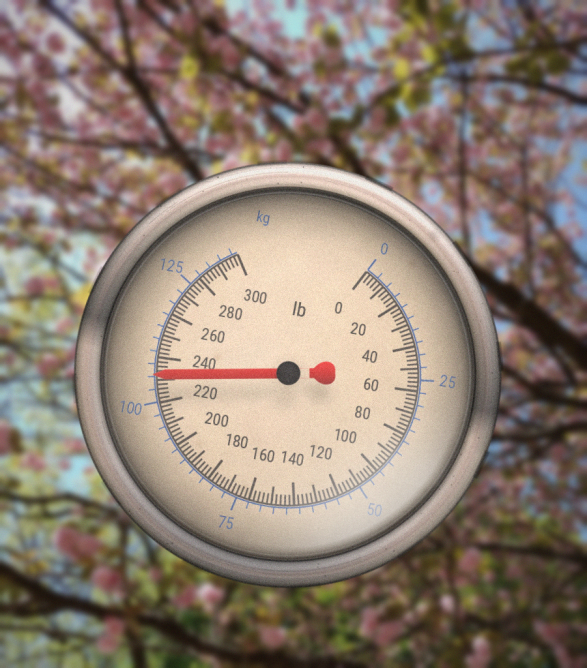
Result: 232 lb
